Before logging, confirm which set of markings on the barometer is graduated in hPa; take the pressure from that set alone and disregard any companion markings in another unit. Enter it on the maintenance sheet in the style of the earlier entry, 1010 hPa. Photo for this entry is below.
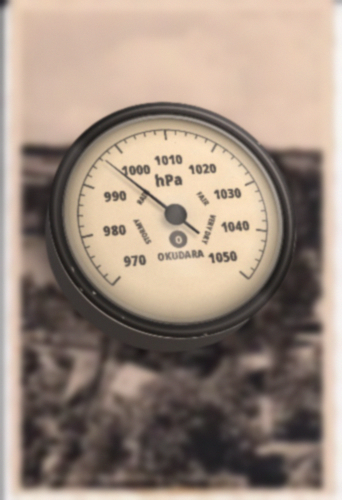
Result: 996 hPa
